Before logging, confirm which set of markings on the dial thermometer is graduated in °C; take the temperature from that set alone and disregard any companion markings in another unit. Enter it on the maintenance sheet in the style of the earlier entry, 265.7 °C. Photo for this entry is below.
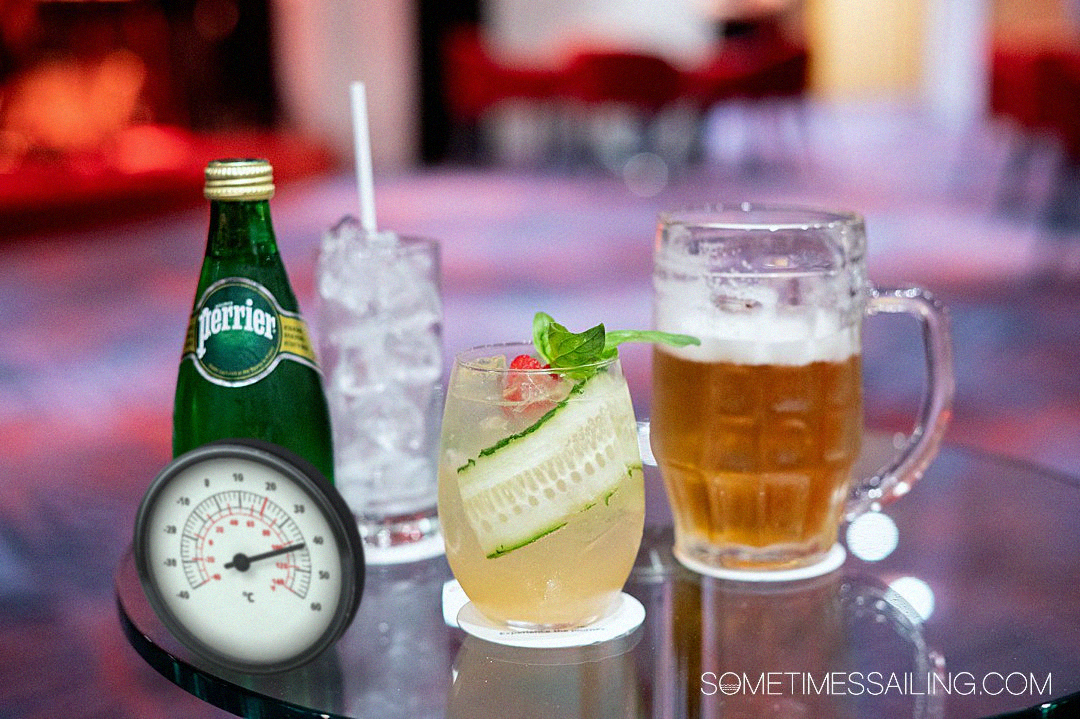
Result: 40 °C
